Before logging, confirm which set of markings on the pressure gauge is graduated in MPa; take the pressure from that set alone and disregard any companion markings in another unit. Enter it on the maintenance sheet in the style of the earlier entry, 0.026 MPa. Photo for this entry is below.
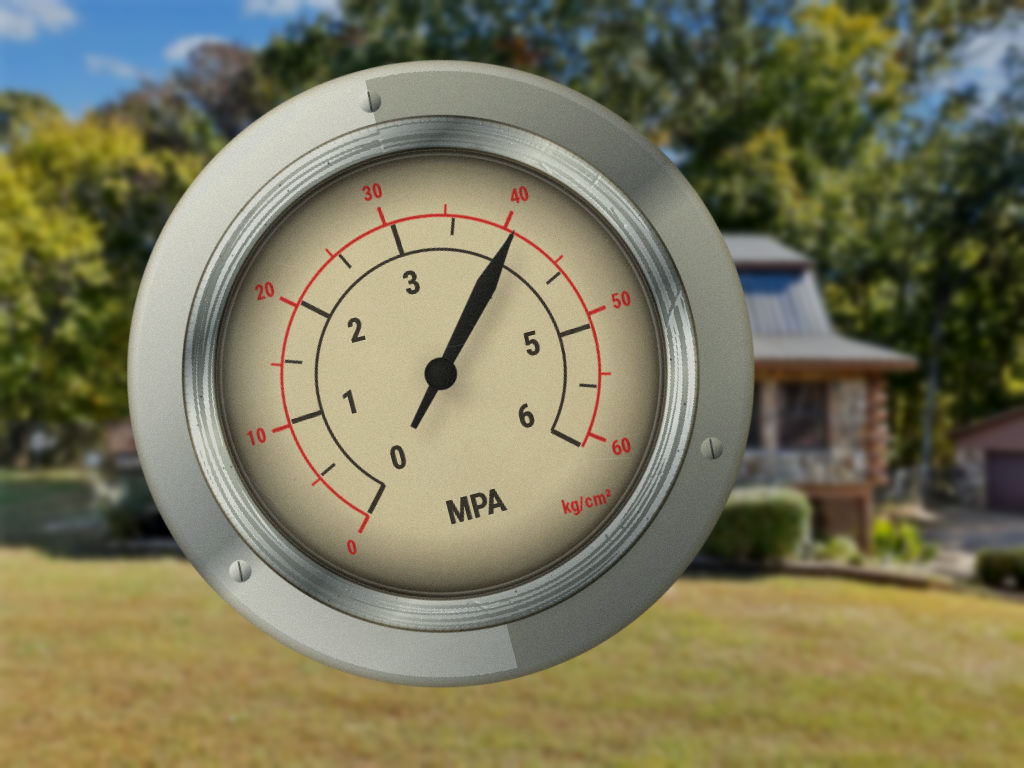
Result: 4 MPa
